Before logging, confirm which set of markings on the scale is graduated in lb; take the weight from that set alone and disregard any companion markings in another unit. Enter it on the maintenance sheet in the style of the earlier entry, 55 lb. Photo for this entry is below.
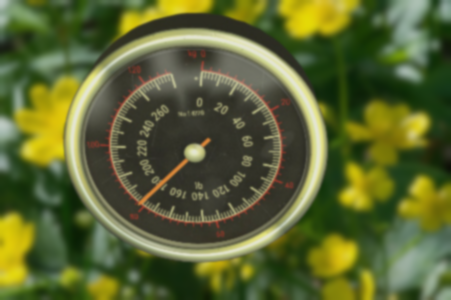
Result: 180 lb
